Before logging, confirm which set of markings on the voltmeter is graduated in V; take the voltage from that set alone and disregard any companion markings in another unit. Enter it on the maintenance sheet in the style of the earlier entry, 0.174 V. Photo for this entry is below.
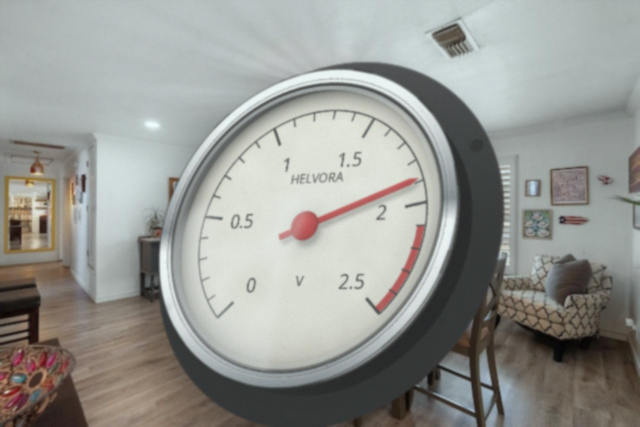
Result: 1.9 V
